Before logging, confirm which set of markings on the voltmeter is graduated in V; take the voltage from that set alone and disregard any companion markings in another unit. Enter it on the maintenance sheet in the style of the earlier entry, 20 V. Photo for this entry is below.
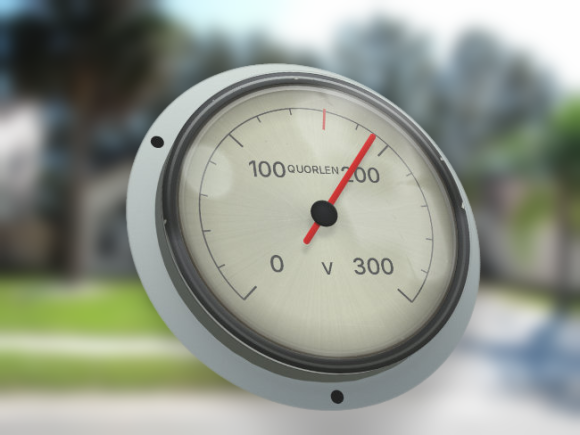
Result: 190 V
